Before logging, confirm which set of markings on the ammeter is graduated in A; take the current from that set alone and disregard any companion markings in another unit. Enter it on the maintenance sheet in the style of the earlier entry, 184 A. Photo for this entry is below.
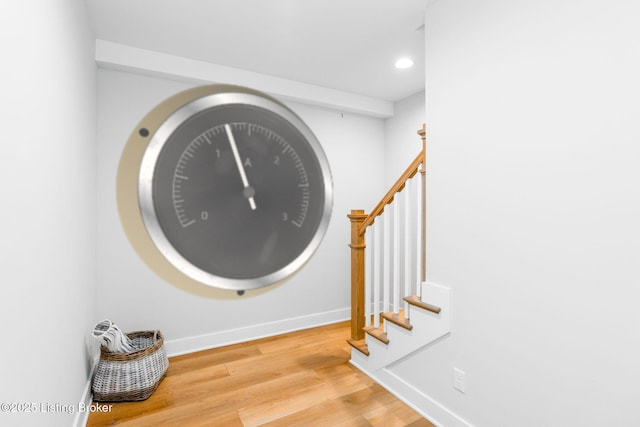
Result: 1.25 A
